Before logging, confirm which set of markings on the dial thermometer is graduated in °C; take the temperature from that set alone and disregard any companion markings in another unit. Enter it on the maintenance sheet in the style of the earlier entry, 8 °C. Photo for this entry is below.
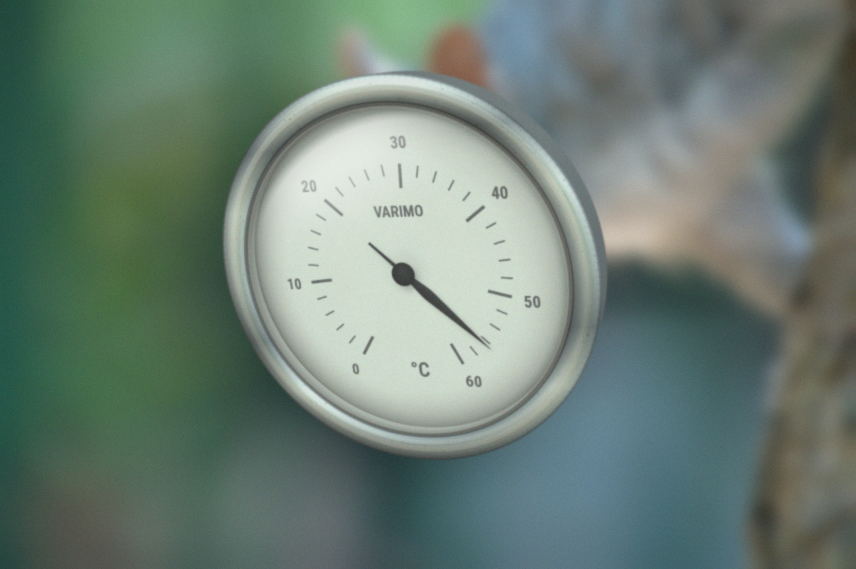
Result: 56 °C
